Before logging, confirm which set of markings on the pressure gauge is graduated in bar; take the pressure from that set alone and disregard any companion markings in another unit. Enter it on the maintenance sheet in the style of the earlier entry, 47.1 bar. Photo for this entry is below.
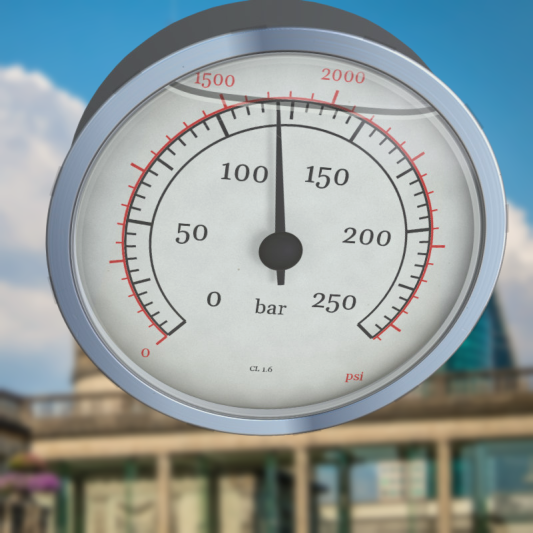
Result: 120 bar
